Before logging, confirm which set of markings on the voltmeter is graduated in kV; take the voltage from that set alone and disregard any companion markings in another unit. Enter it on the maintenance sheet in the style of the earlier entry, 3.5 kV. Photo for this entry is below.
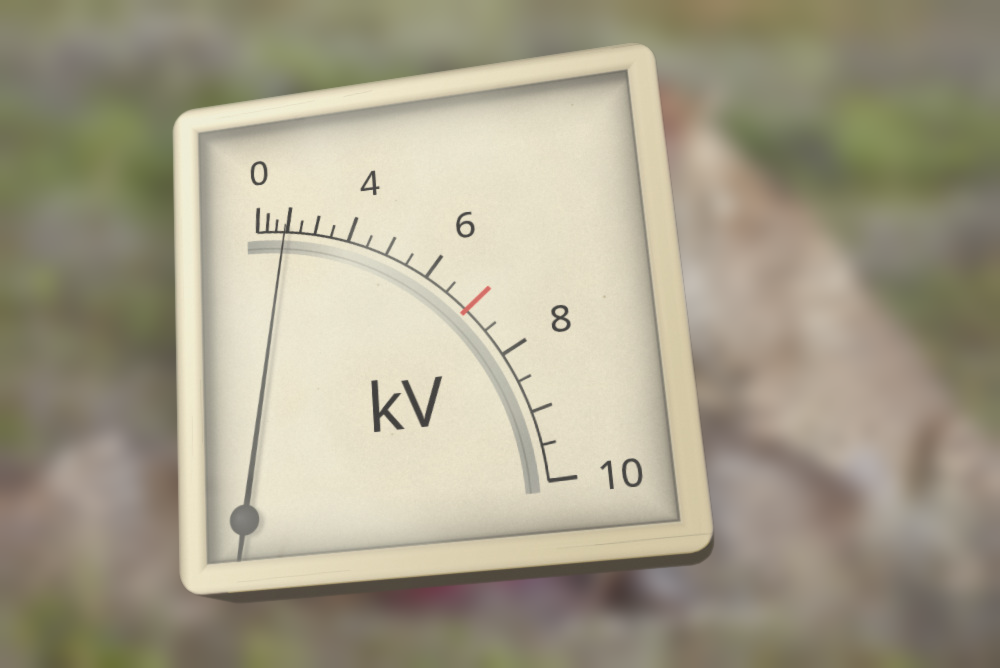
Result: 2 kV
